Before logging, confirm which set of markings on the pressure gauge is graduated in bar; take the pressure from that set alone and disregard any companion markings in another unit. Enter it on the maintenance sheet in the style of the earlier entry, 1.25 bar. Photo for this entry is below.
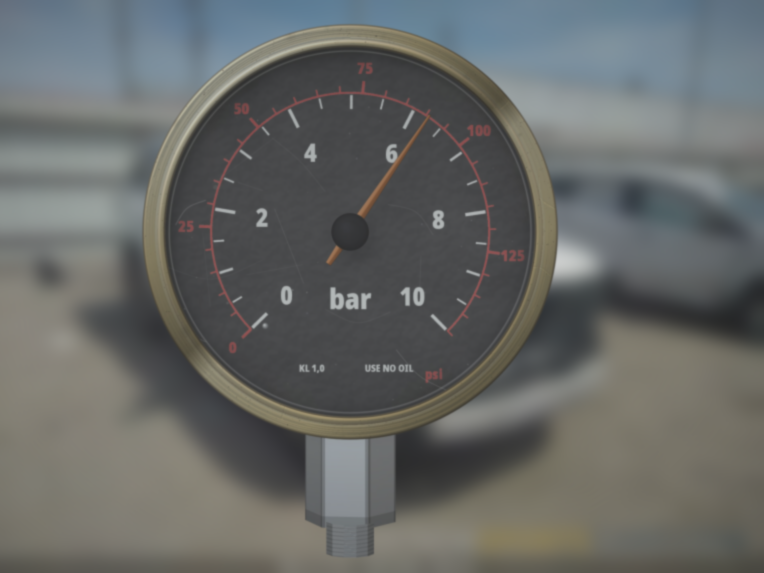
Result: 6.25 bar
